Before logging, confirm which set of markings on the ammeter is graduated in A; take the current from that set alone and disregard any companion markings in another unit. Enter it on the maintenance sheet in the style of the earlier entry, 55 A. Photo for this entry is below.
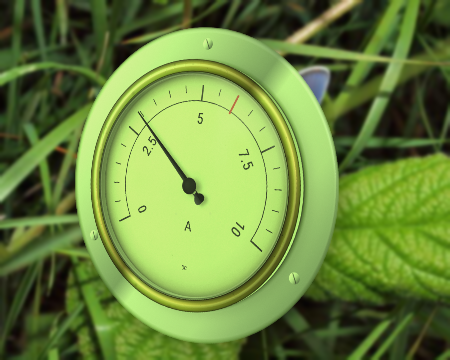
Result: 3 A
